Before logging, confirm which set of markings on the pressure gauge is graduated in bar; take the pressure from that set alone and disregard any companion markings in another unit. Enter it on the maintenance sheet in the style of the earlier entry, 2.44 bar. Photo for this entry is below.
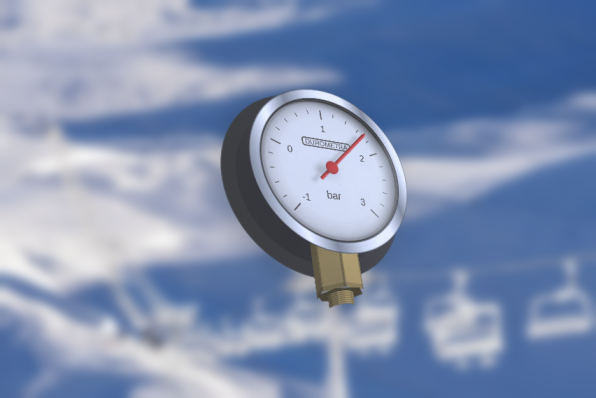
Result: 1.7 bar
